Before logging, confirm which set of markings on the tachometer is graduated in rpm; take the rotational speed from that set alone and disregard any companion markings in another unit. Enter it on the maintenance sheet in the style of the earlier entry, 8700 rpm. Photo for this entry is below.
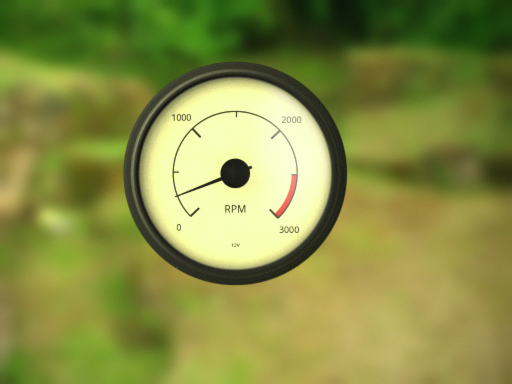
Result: 250 rpm
